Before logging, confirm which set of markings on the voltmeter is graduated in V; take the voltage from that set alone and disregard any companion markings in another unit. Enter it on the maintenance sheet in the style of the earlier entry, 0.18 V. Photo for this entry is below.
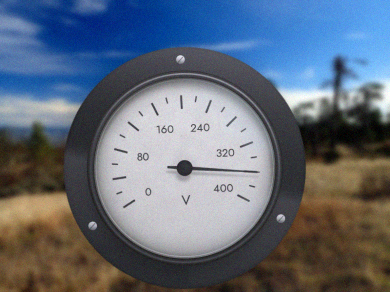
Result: 360 V
